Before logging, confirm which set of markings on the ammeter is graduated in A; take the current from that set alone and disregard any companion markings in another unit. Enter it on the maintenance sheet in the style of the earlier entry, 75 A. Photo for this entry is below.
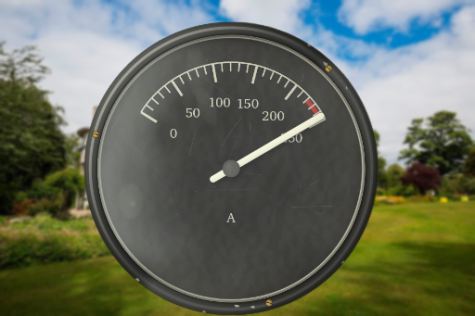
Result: 245 A
